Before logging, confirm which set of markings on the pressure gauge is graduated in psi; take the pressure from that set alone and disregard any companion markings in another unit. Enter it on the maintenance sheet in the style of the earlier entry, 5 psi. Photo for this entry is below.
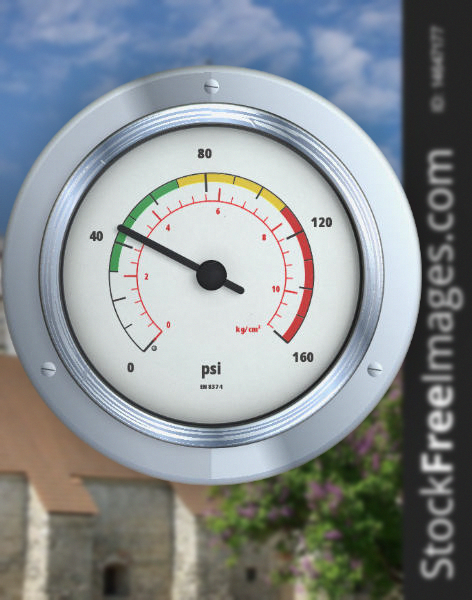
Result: 45 psi
